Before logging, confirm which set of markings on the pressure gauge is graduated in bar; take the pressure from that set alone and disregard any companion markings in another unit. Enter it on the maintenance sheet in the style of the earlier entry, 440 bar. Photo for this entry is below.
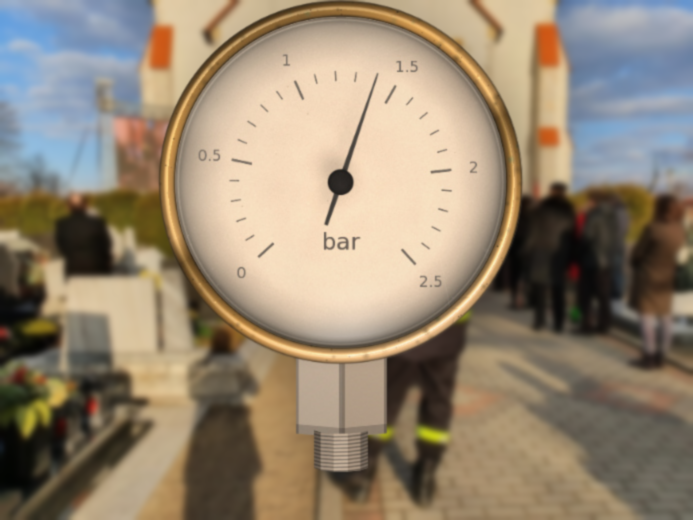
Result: 1.4 bar
